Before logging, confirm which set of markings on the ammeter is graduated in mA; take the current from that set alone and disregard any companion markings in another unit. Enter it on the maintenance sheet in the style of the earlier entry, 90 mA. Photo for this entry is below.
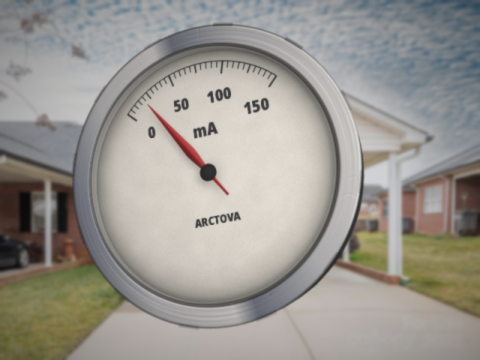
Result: 20 mA
